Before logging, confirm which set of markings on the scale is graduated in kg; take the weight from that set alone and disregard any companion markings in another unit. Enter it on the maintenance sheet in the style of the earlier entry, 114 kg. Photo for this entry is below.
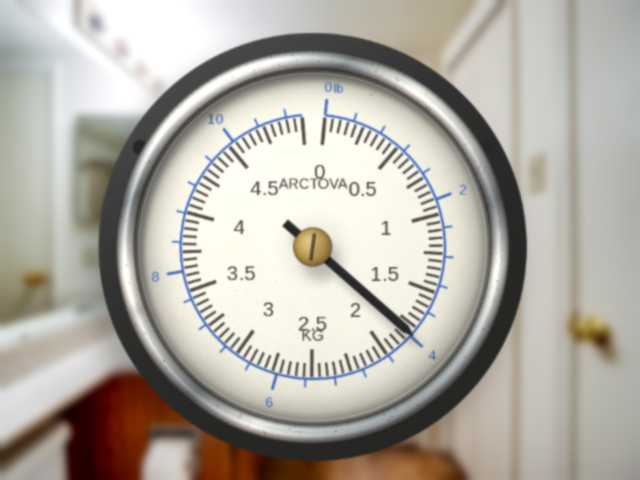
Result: 1.8 kg
